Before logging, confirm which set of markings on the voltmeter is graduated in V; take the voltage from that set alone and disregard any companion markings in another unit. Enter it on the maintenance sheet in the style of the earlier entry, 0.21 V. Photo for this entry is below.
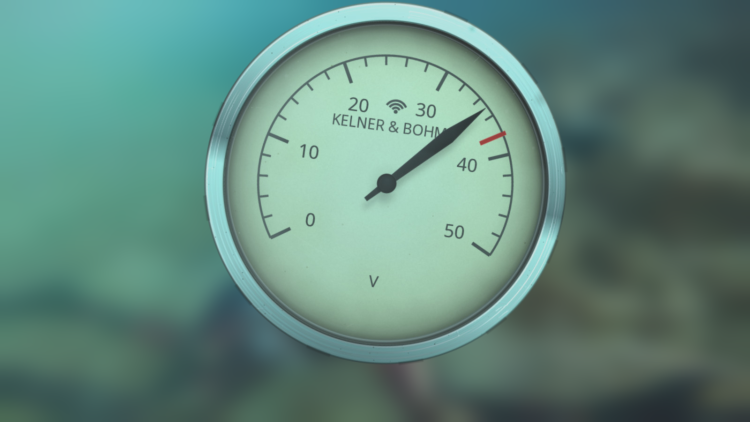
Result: 35 V
